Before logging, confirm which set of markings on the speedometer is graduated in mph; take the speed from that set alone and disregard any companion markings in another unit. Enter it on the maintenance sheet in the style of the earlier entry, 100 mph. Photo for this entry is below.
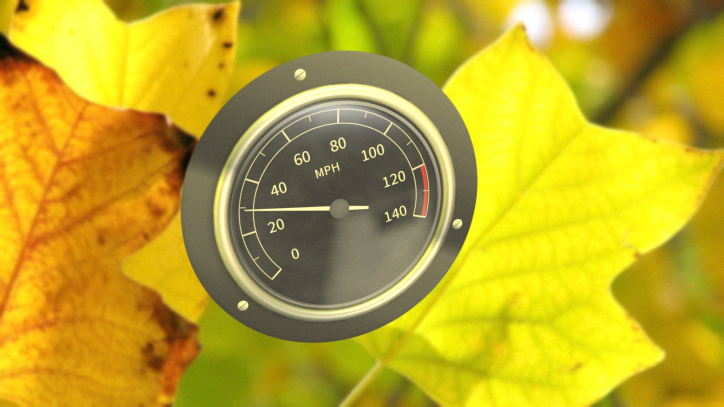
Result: 30 mph
